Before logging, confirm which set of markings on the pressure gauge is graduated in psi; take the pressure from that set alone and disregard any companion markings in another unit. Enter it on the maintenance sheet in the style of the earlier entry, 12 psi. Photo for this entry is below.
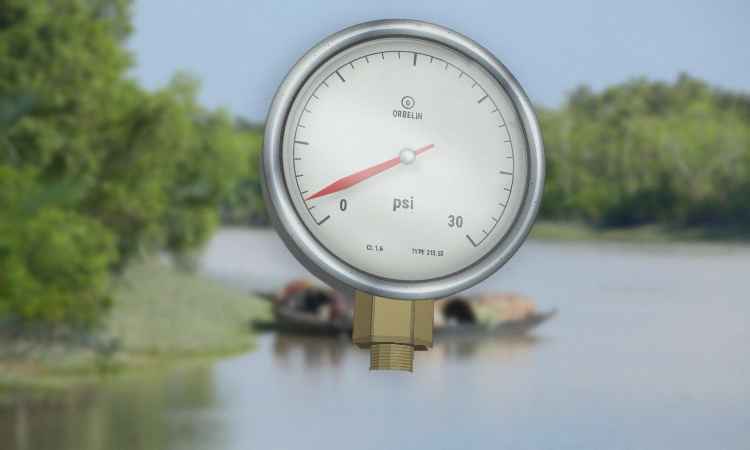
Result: 1.5 psi
